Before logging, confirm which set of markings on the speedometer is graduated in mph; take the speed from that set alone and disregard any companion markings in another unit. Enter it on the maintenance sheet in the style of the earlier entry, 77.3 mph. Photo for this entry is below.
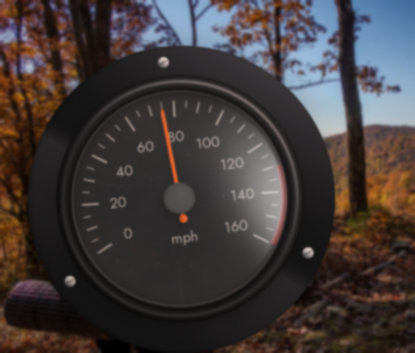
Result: 75 mph
